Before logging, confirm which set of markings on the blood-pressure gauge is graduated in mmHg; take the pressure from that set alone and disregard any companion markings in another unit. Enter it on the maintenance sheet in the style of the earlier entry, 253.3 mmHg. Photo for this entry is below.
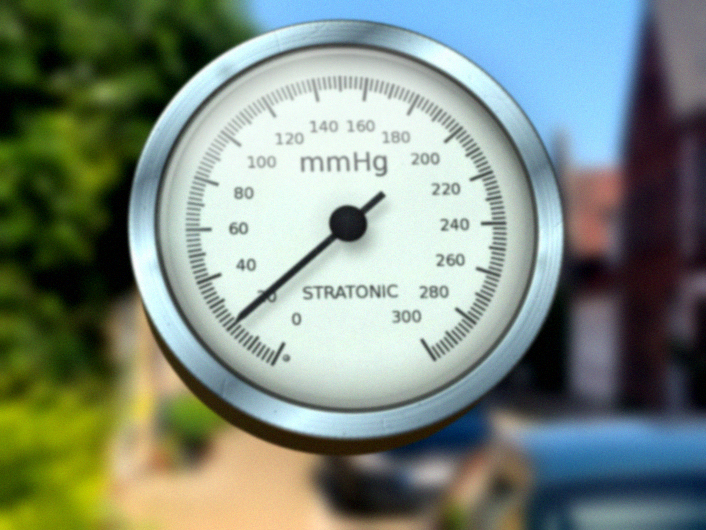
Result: 20 mmHg
